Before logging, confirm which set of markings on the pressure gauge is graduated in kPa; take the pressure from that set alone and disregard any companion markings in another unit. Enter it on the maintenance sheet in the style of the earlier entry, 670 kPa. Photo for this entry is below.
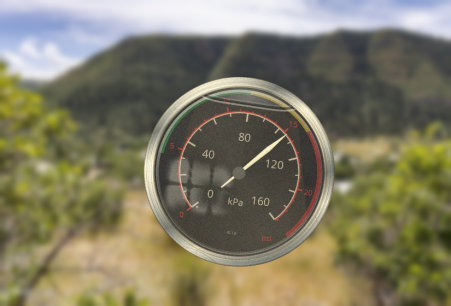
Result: 105 kPa
